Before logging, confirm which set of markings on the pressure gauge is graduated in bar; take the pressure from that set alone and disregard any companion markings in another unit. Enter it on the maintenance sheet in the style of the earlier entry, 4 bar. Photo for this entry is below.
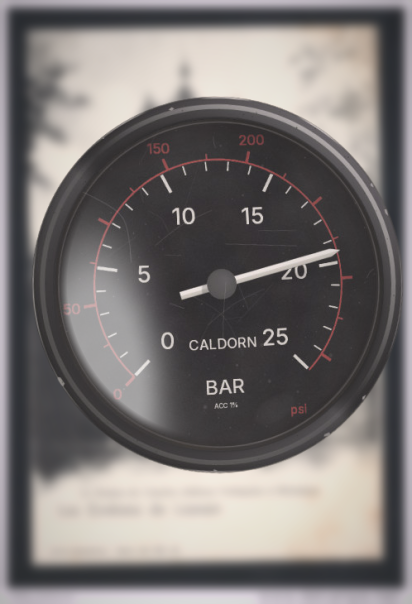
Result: 19.5 bar
